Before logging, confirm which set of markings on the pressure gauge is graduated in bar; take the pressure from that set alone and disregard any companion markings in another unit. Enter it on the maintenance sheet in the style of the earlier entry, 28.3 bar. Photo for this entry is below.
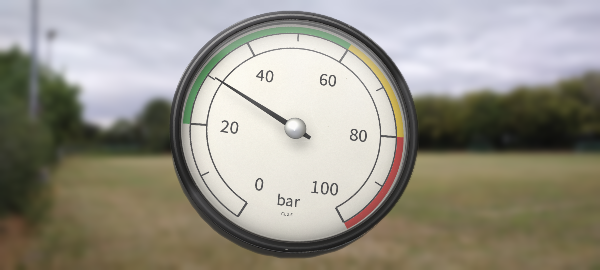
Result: 30 bar
